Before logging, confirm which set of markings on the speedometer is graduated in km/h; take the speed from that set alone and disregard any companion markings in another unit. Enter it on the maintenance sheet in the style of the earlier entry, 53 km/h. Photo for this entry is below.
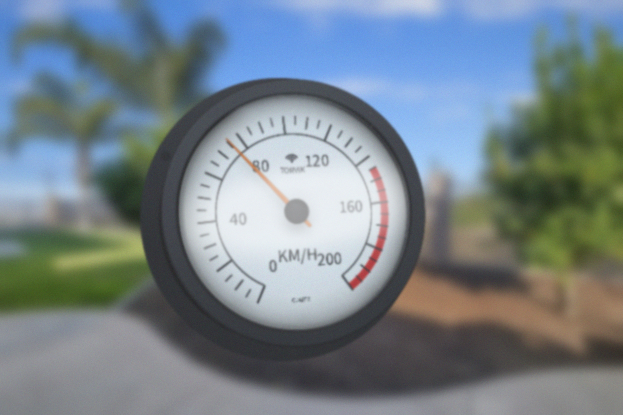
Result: 75 km/h
